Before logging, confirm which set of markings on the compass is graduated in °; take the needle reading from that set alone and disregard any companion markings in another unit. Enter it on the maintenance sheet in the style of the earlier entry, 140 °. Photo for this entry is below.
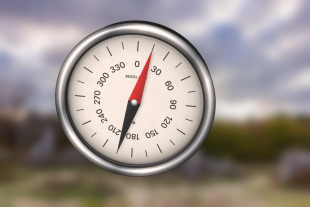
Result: 15 °
